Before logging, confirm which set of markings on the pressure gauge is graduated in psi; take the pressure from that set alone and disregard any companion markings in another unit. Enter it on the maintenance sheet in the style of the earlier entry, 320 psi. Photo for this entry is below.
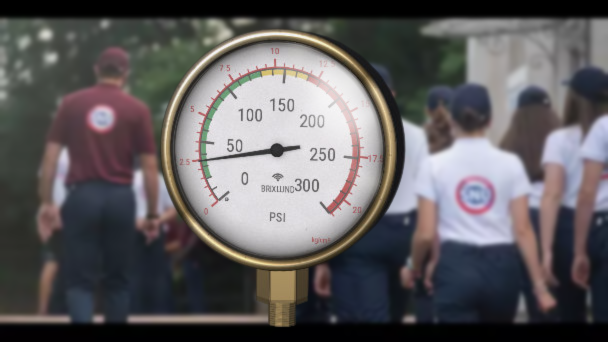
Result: 35 psi
